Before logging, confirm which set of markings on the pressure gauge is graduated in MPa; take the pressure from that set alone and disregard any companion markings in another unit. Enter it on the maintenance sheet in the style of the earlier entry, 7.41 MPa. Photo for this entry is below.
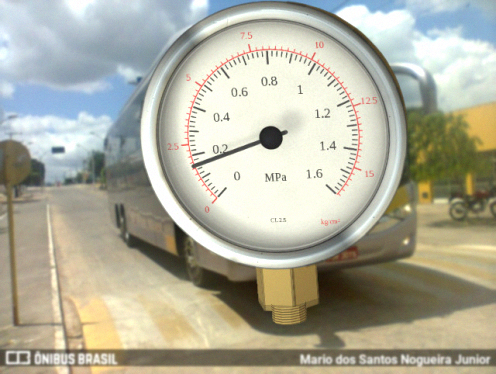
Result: 0.16 MPa
